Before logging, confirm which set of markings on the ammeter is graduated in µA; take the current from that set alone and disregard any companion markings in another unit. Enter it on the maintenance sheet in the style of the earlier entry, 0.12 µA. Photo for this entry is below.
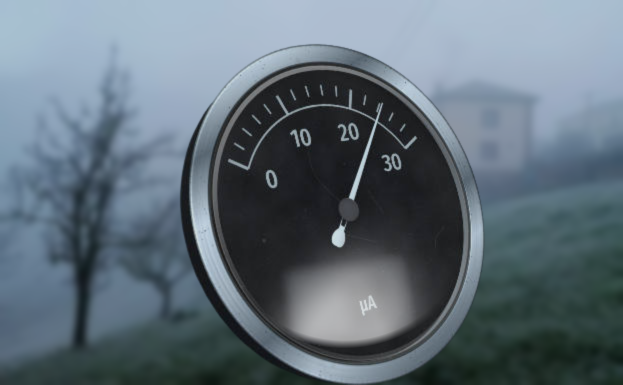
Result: 24 µA
